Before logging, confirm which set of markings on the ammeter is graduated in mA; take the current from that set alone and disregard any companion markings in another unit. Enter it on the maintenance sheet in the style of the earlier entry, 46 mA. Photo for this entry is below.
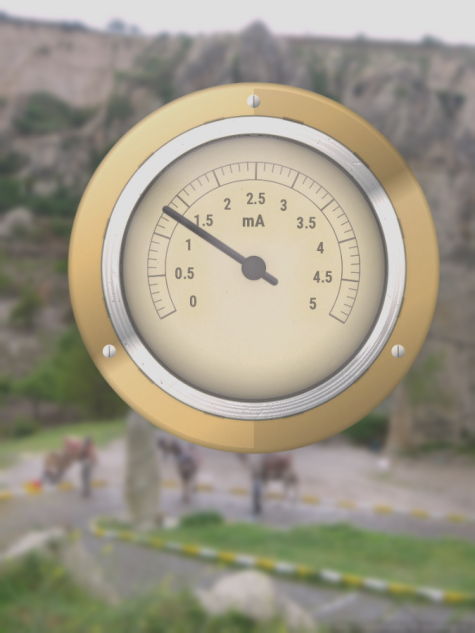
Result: 1.3 mA
